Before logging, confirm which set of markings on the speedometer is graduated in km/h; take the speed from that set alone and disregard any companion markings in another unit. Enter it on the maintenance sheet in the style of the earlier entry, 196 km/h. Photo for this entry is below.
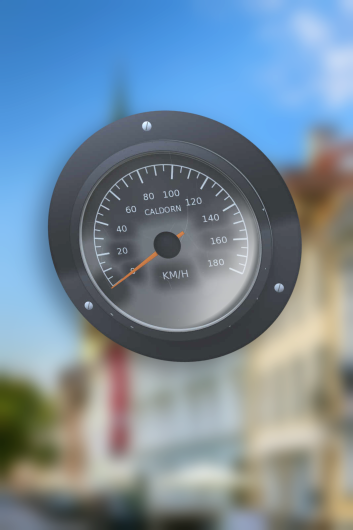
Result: 0 km/h
